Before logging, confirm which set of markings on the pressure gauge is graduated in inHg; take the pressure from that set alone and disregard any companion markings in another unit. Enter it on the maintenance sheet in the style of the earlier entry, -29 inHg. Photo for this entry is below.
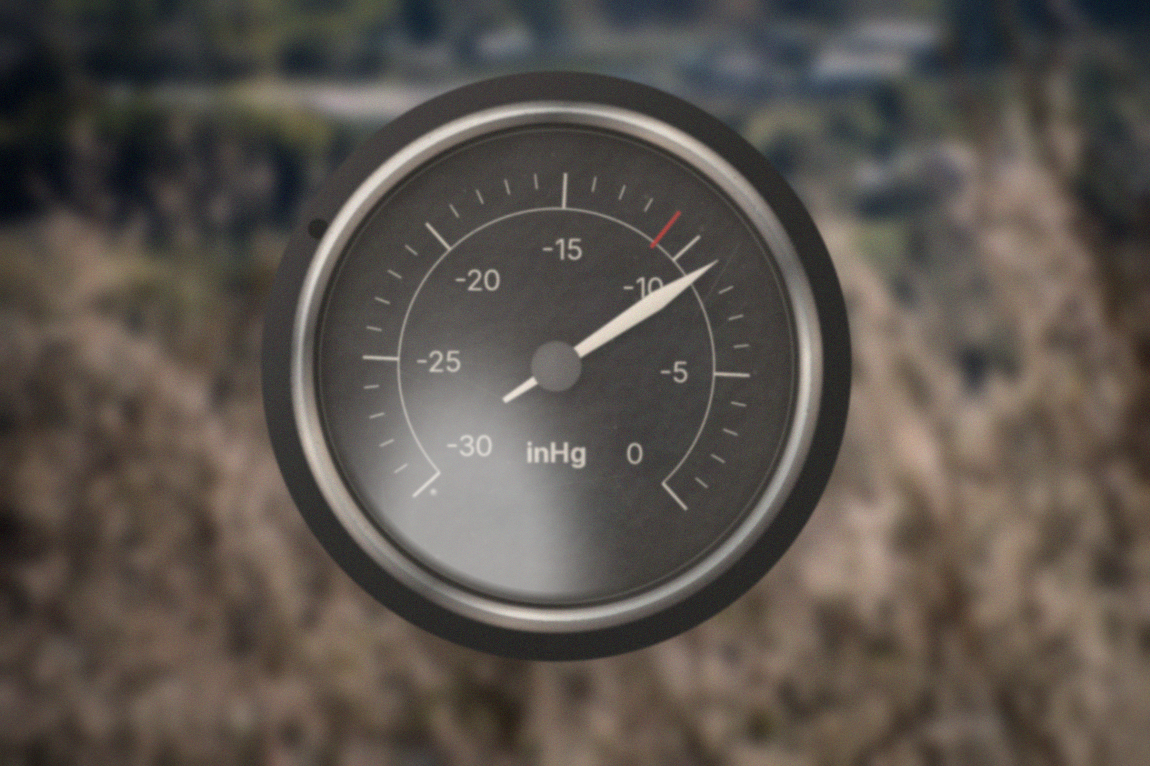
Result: -9 inHg
